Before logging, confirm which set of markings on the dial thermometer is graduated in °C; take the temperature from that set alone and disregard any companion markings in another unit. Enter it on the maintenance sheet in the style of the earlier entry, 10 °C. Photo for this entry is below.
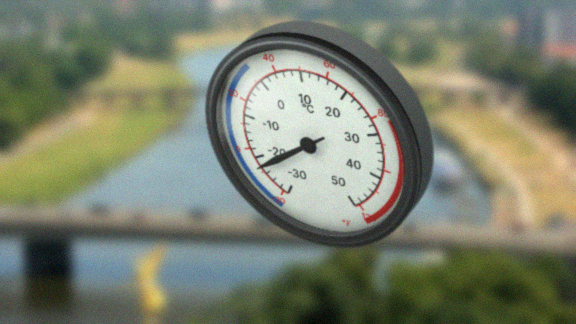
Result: -22 °C
